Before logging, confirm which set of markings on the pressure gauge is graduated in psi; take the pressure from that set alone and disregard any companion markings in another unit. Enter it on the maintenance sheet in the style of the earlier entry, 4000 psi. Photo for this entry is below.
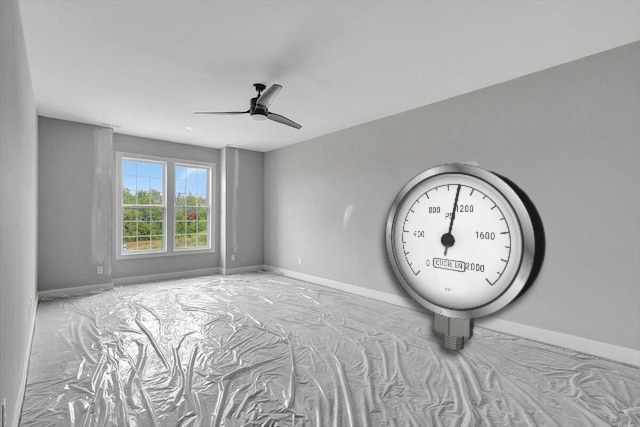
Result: 1100 psi
